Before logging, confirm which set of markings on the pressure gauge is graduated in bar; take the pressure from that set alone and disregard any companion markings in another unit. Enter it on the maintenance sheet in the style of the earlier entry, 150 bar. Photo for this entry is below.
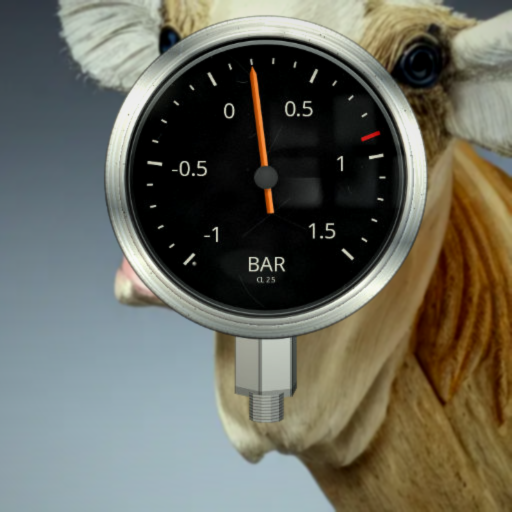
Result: 0.2 bar
